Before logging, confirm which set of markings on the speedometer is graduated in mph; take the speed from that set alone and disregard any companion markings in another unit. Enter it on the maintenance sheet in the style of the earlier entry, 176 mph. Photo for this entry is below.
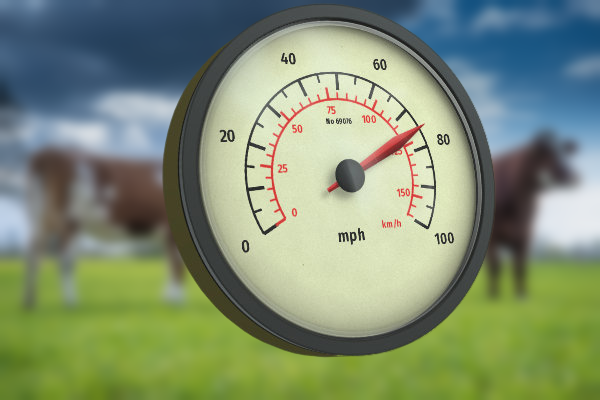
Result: 75 mph
